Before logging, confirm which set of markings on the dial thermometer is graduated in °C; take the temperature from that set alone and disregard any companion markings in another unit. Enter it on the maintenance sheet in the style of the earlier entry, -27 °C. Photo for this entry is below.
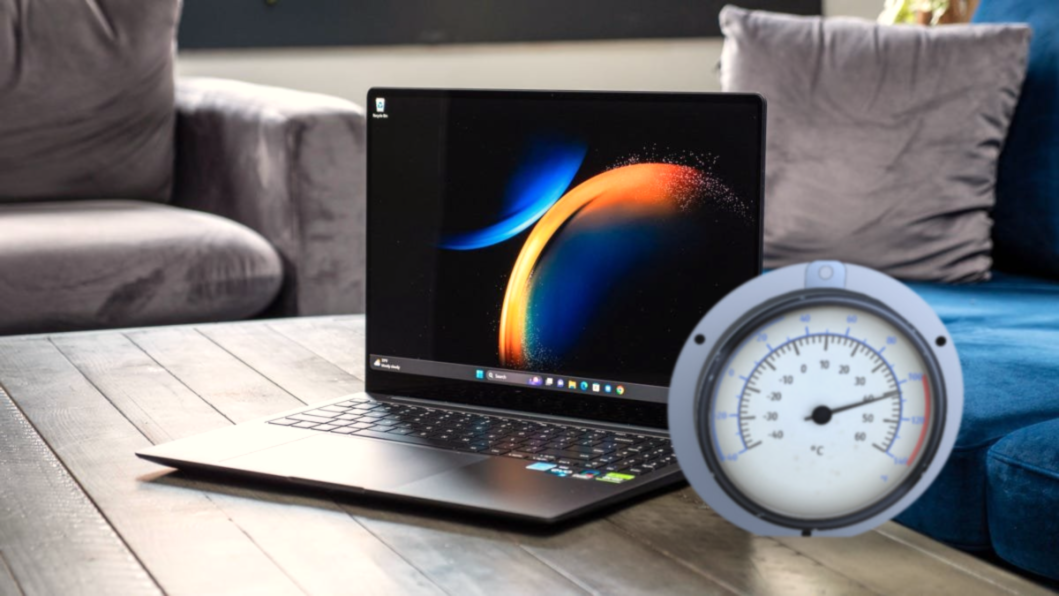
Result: 40 °C
